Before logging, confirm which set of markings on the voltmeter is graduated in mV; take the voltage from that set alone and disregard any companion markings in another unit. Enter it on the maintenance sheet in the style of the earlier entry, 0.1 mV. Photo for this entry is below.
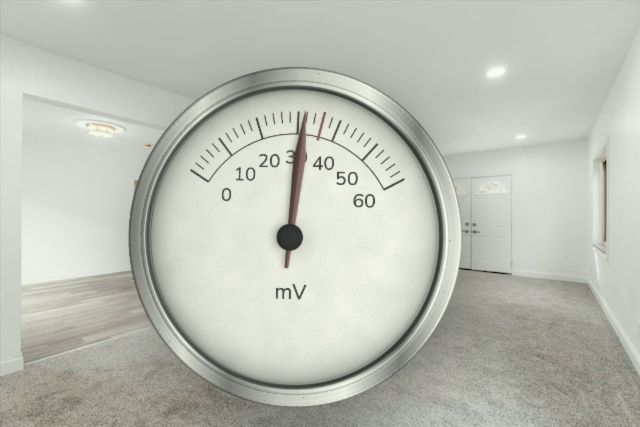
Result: 32 mV
